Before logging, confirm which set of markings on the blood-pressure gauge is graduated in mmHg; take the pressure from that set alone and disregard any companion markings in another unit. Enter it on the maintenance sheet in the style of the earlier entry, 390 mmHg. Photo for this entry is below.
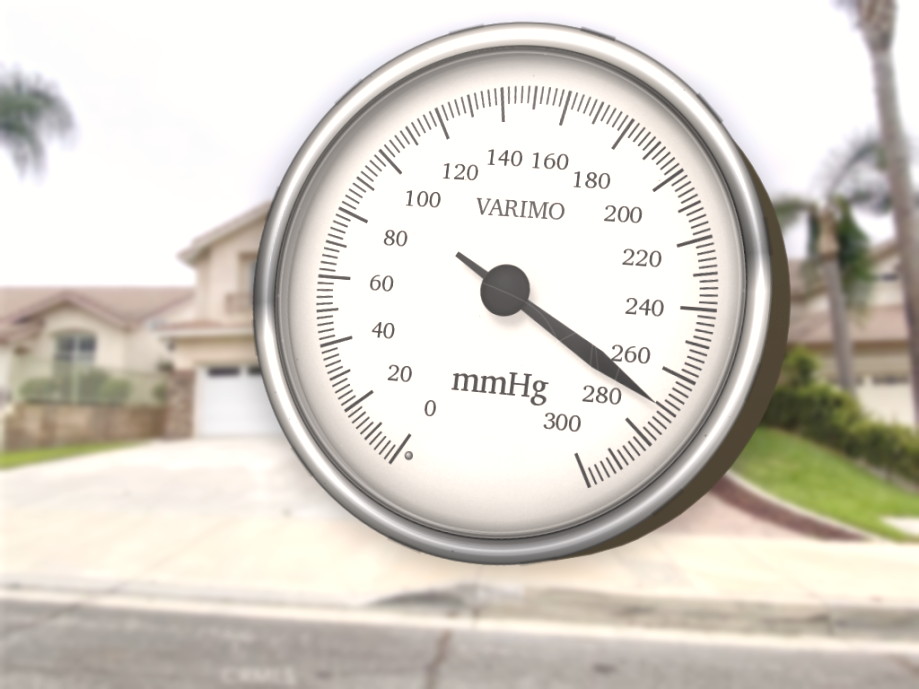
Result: 270 mmHg
